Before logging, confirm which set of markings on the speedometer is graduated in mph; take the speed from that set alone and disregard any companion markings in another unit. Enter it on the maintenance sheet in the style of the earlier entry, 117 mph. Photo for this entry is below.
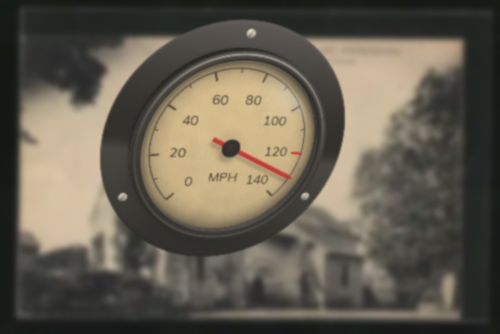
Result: 130 mph
